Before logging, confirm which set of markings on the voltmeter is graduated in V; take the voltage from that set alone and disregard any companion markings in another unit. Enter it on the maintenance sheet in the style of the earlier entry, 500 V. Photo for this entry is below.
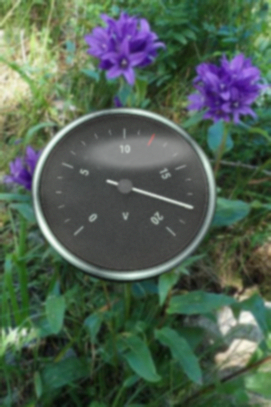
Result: 18 V
